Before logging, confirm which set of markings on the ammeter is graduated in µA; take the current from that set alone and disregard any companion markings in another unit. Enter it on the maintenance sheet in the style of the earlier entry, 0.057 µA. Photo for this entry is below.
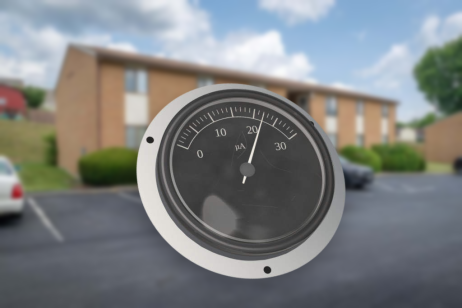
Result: 22 µA
